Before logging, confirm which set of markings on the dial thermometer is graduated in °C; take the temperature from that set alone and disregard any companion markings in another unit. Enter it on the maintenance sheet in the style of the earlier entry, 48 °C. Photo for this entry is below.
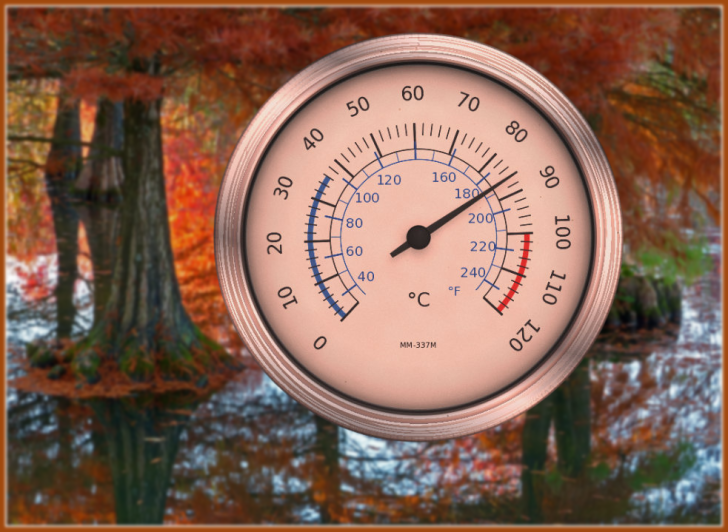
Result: 86 °C
